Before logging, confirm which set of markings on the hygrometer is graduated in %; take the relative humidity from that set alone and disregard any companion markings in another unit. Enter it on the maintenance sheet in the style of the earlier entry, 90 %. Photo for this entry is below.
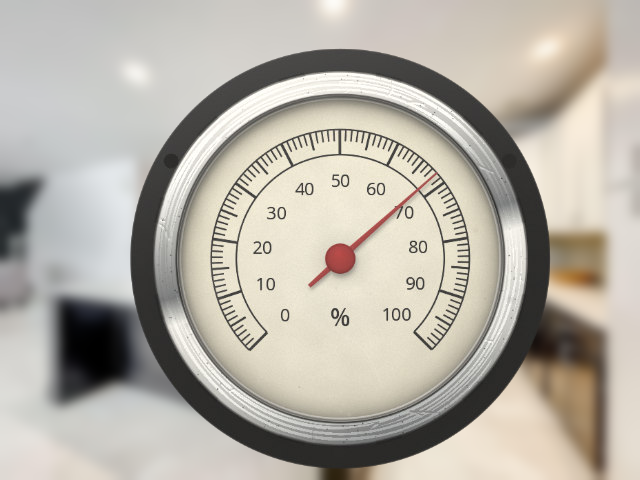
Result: 68 %
